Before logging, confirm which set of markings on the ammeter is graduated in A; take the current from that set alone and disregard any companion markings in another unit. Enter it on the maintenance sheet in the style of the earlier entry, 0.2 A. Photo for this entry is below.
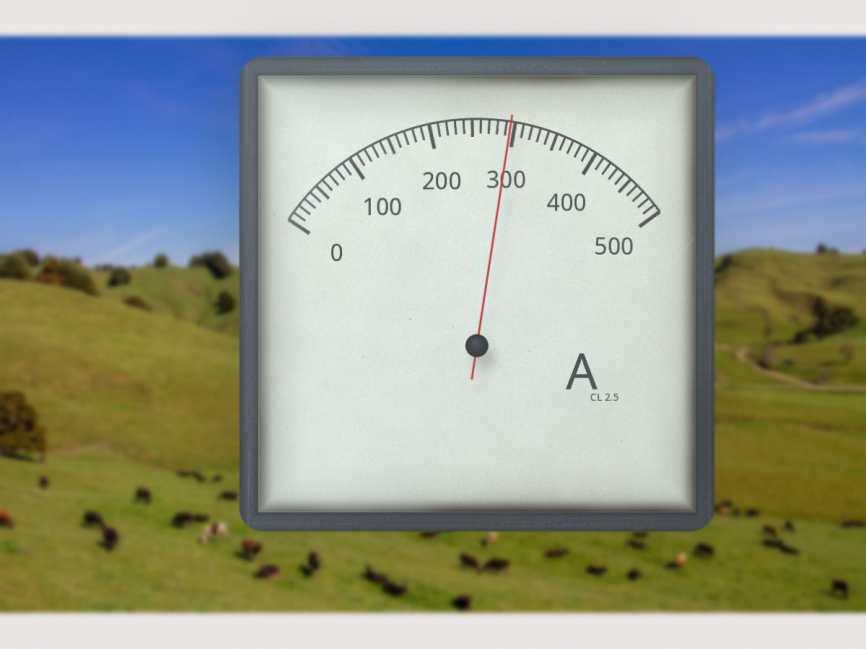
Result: 295 A
